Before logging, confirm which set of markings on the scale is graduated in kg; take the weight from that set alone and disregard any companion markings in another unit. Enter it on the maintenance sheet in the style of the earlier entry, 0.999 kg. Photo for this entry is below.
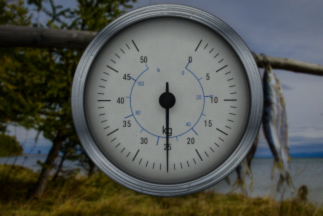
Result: 25 kg
